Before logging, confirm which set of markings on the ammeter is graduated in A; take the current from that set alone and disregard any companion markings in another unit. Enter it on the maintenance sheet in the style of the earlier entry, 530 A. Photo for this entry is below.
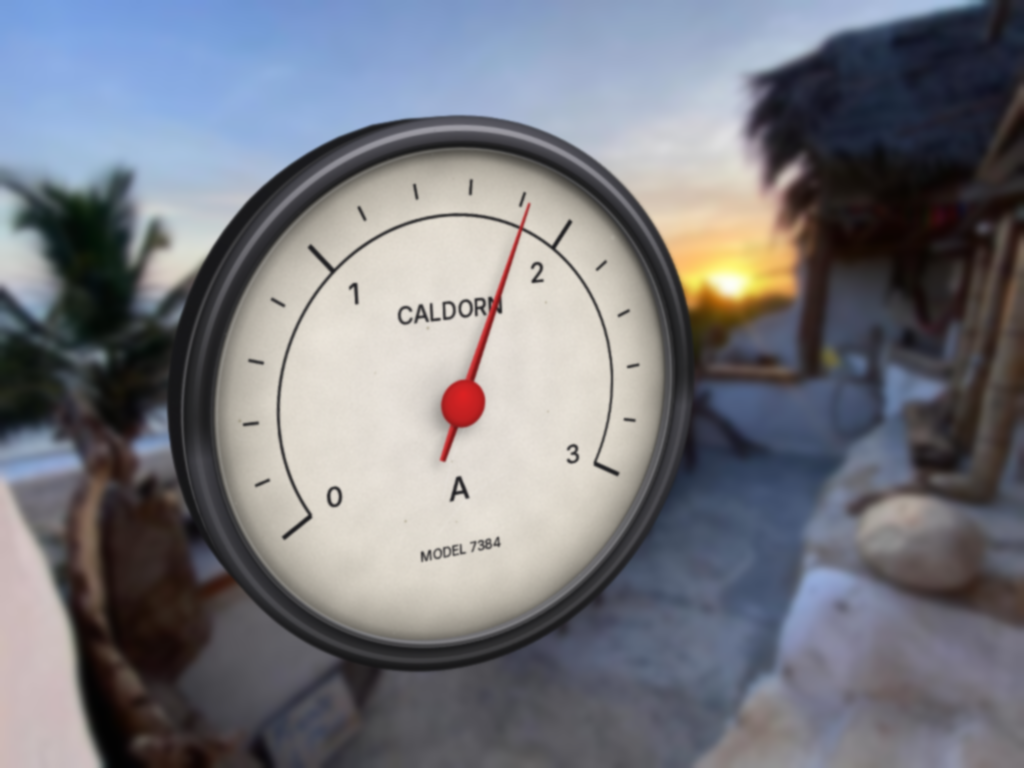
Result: 1.8 A
